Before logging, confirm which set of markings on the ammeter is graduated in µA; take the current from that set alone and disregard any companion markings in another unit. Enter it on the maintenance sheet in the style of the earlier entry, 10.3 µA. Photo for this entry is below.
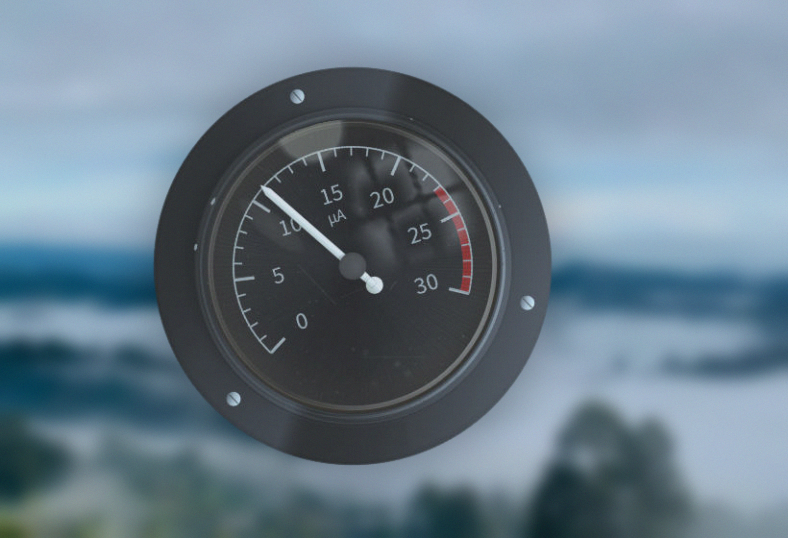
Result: 11 µA
